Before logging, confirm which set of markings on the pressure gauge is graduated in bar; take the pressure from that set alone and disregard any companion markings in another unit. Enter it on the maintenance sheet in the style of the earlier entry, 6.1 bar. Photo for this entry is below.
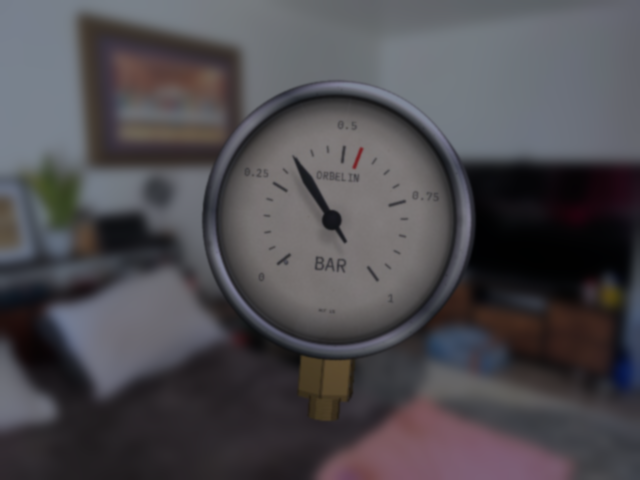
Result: 0.35 bar
